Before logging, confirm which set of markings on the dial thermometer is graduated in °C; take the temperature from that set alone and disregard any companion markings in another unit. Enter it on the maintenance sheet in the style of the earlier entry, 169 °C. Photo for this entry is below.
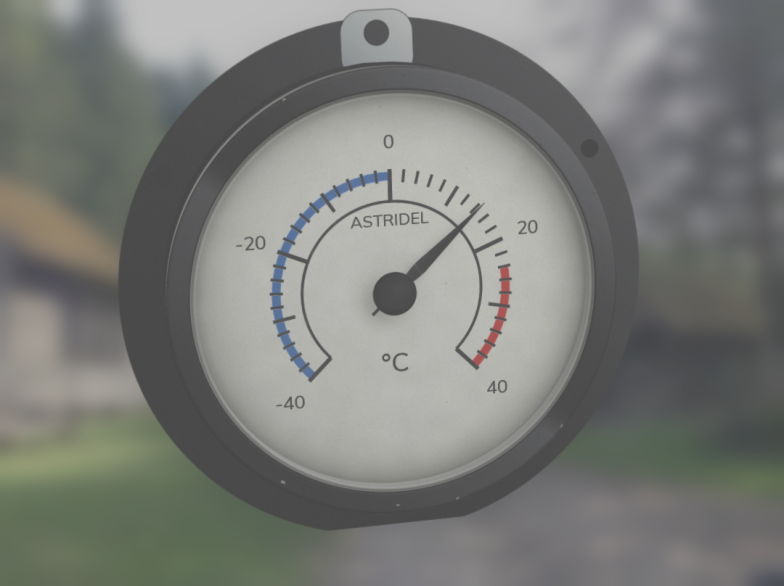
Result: 14 °C
